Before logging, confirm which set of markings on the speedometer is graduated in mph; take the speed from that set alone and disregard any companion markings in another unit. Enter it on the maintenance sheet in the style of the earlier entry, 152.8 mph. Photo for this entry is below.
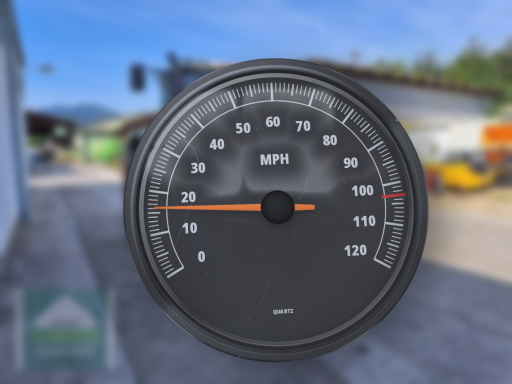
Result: 16 mph
